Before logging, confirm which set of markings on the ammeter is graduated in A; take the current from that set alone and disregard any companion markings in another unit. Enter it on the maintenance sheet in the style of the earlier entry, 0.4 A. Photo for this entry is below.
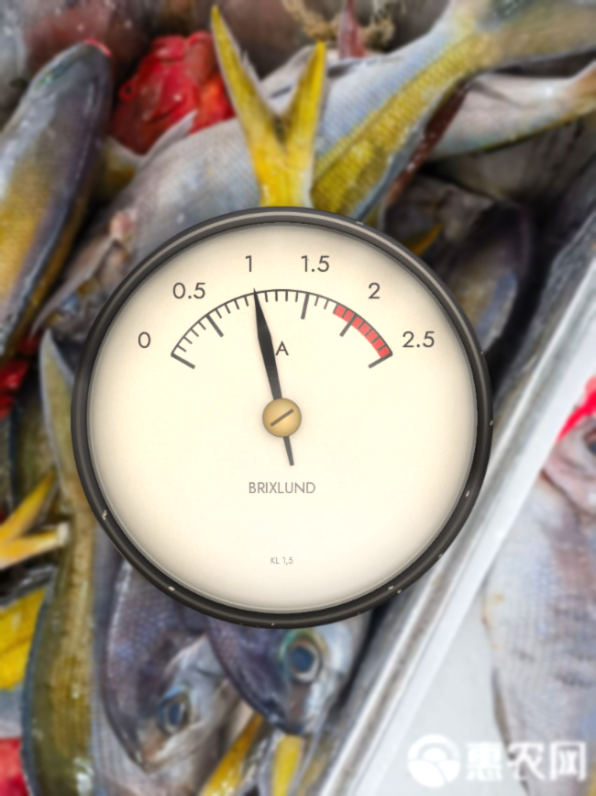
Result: 1 A
